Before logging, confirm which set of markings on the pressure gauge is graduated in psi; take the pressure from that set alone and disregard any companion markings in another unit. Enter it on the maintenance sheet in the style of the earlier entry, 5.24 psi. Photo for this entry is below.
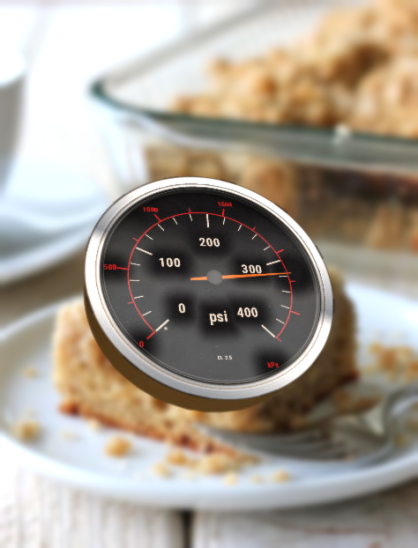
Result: 320 psi
